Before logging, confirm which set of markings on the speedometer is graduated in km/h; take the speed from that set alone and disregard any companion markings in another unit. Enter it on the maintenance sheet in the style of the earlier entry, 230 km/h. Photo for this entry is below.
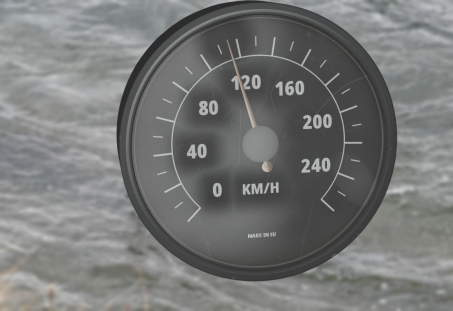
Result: 115 km/h
